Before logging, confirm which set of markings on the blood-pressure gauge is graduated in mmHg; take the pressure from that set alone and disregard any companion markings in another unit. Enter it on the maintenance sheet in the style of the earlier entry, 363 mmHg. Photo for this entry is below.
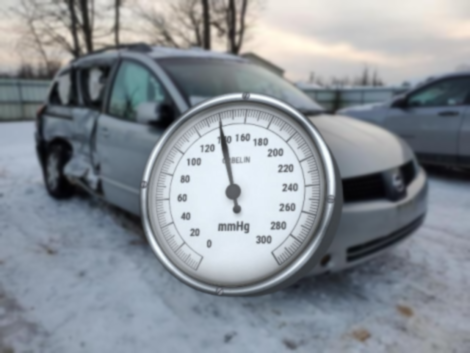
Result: 140 mmHg
